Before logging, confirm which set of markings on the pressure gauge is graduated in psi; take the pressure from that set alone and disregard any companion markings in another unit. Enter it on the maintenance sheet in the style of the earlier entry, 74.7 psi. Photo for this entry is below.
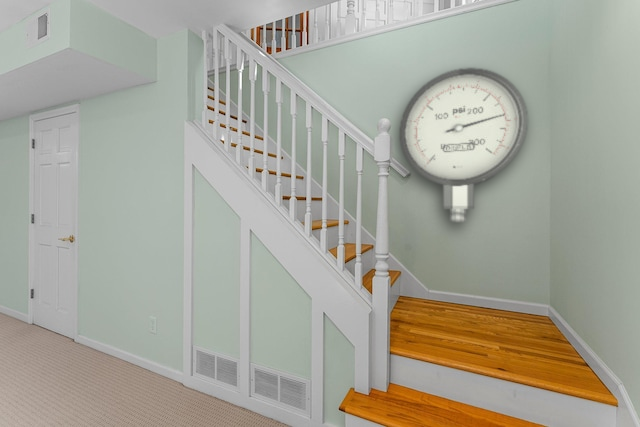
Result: 240 psi
